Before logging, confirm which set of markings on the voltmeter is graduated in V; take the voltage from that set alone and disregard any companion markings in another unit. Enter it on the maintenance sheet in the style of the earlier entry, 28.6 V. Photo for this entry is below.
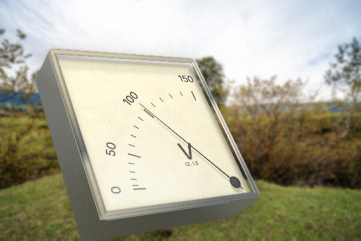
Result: 100 V
